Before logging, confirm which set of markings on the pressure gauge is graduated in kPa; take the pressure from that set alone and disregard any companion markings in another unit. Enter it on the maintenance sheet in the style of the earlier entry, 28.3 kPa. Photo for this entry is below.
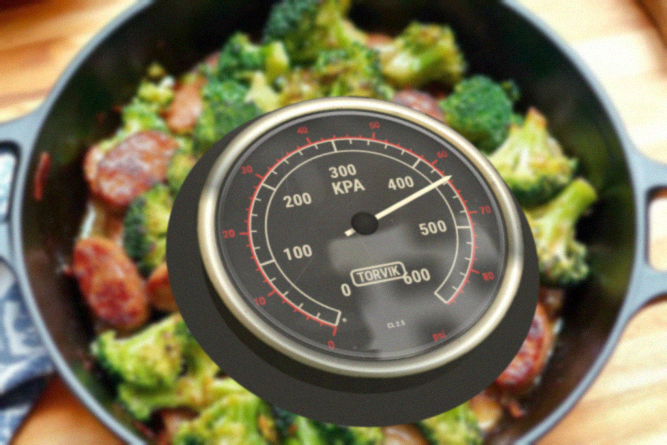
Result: 440 kPa
